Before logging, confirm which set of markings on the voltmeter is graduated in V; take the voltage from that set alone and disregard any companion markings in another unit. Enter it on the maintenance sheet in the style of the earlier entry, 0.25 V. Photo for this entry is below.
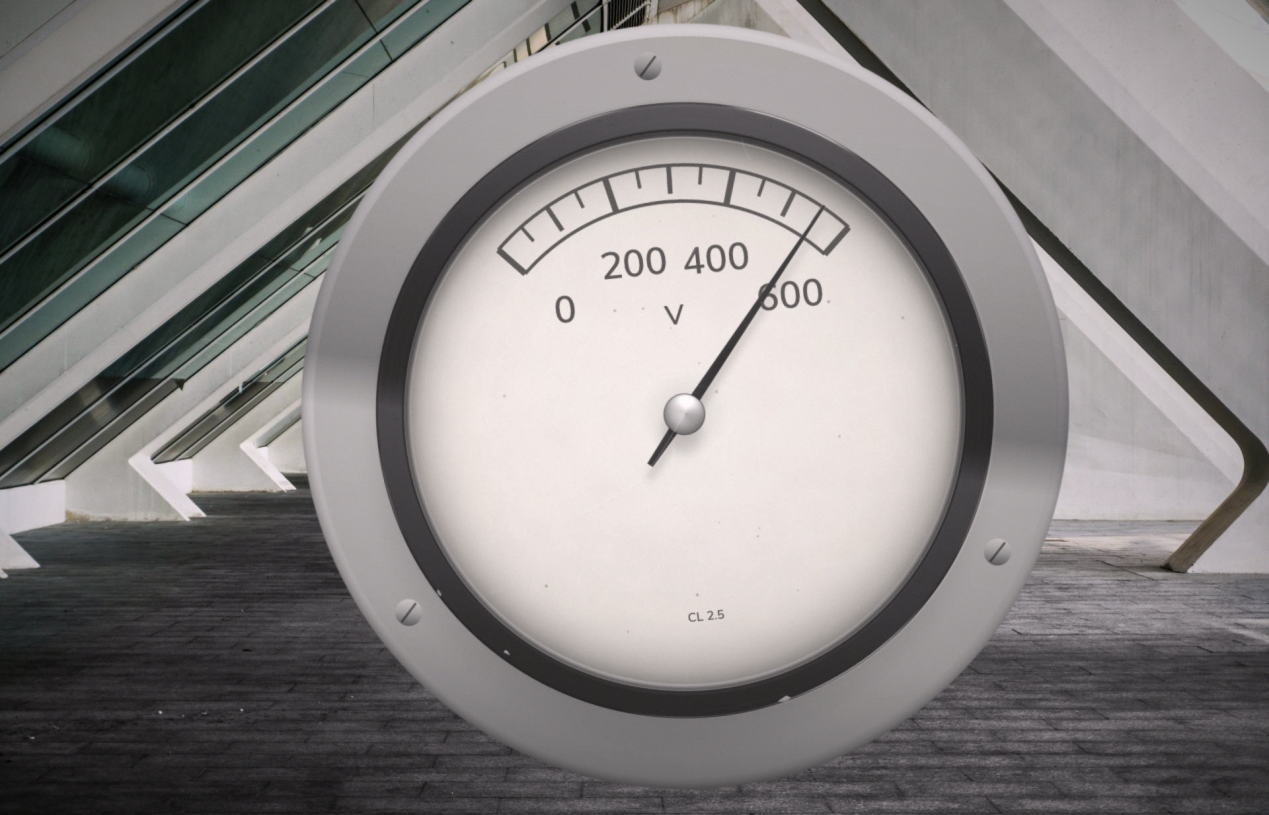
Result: 550 V
